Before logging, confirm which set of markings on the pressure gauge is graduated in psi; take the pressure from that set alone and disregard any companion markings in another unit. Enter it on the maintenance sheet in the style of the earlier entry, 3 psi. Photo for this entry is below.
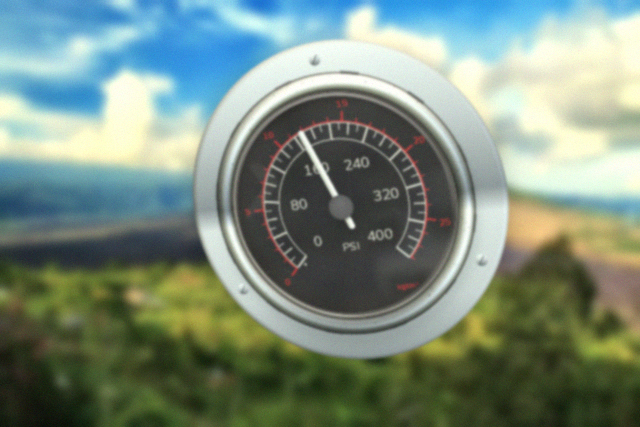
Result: 170 psi
